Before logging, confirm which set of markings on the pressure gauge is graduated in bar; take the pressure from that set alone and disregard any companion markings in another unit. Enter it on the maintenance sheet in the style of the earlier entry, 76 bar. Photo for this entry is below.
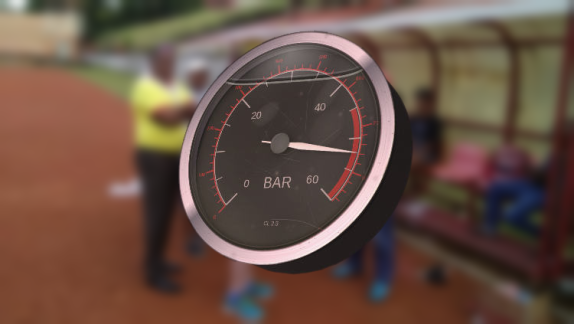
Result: 52.5 bar
